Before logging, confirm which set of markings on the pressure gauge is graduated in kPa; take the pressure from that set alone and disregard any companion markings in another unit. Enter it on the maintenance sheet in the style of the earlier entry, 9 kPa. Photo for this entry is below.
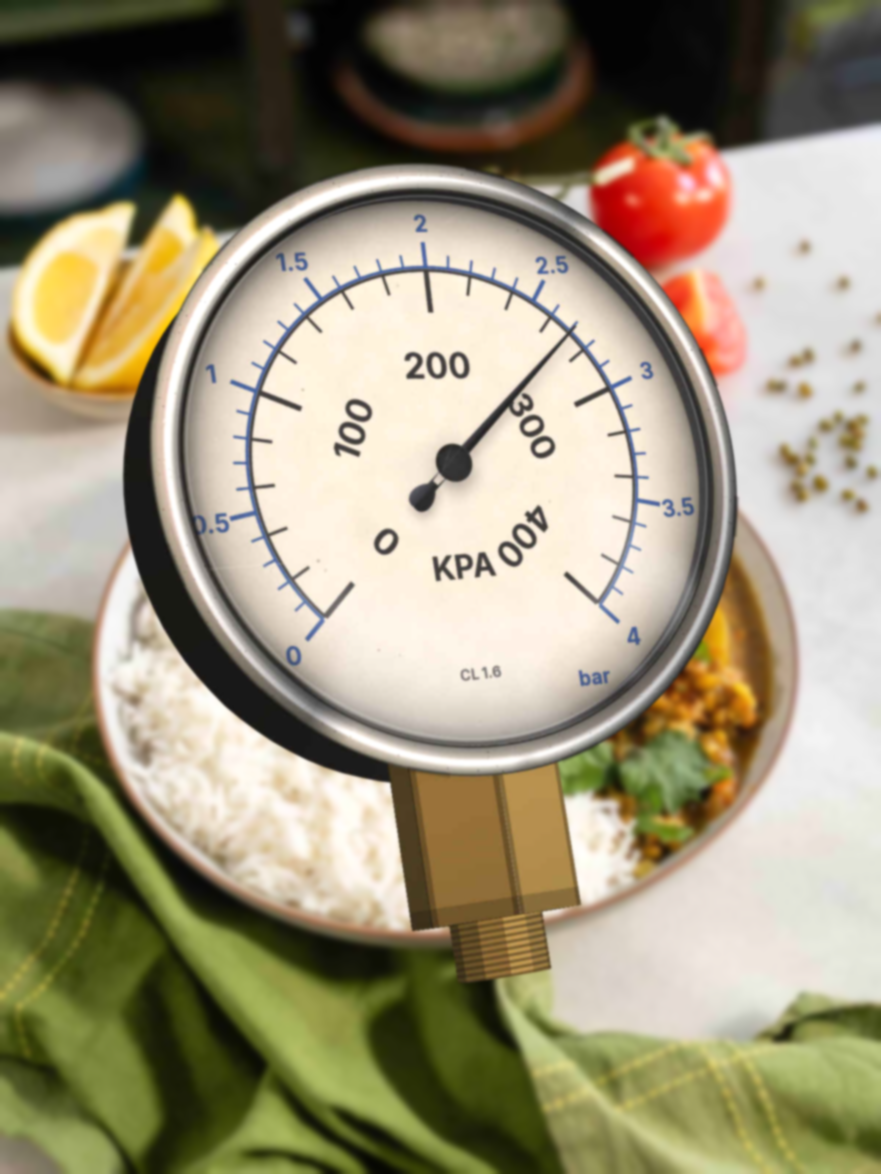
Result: 270 kPa
